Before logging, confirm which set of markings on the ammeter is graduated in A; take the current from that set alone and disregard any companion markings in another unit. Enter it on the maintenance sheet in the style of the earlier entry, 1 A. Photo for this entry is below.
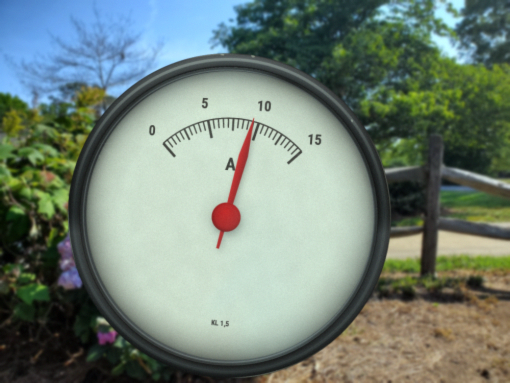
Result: 9.5 A
